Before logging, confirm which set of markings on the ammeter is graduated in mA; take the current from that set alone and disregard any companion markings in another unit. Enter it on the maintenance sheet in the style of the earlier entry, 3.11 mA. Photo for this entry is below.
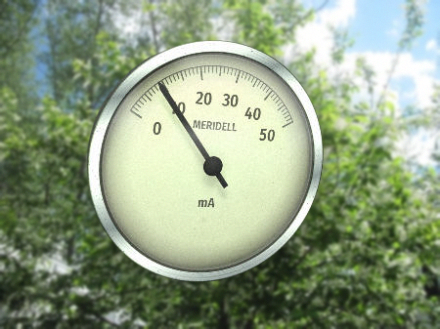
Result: 9 mA
